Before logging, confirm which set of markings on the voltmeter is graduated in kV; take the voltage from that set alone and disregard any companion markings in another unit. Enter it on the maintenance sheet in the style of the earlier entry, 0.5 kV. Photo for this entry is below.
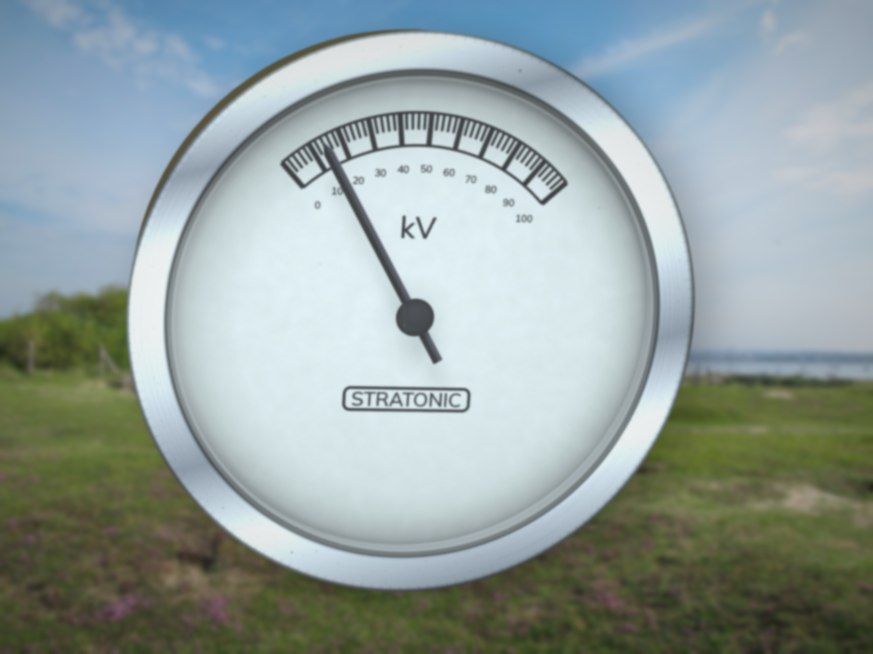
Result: 14 kV
